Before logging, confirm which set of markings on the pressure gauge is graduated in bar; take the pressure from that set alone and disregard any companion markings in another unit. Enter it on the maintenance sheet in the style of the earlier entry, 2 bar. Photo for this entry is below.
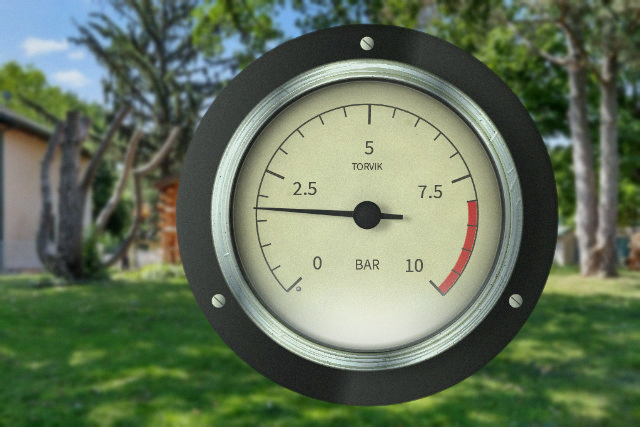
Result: 1.75 bar
